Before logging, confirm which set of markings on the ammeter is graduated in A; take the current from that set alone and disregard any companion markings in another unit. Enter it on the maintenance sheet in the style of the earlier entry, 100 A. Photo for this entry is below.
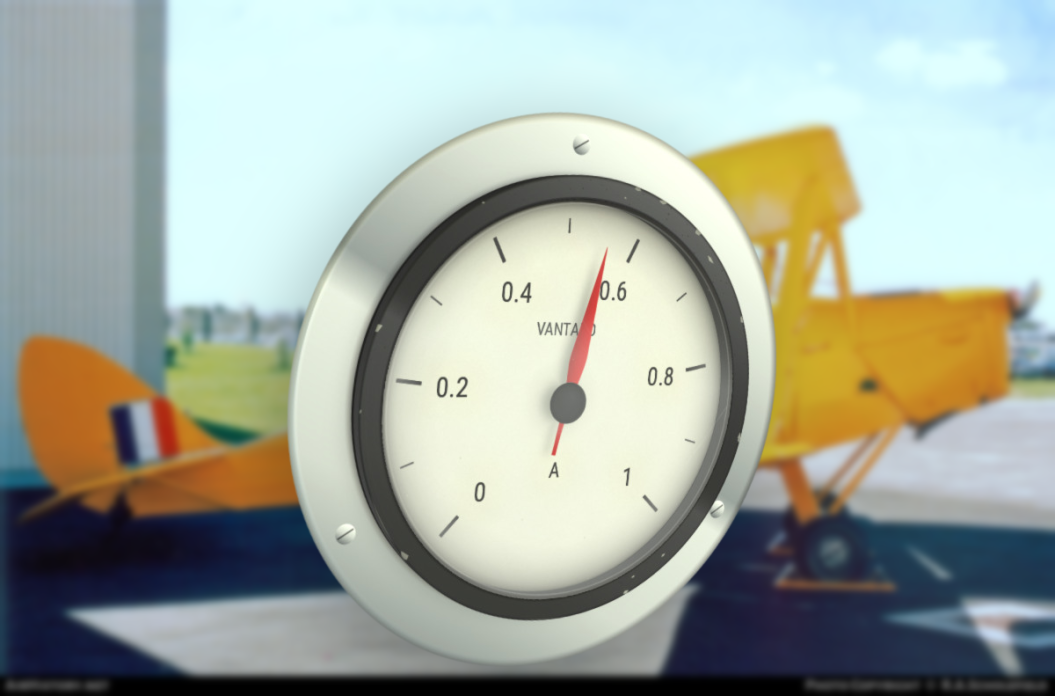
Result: 0.55 A
